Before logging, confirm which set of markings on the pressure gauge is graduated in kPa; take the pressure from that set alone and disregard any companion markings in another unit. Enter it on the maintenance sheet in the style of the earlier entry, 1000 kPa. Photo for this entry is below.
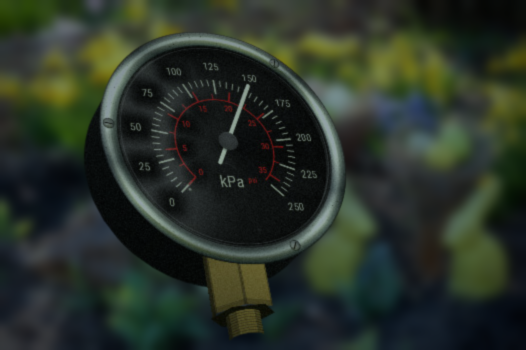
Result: 150 kPa
